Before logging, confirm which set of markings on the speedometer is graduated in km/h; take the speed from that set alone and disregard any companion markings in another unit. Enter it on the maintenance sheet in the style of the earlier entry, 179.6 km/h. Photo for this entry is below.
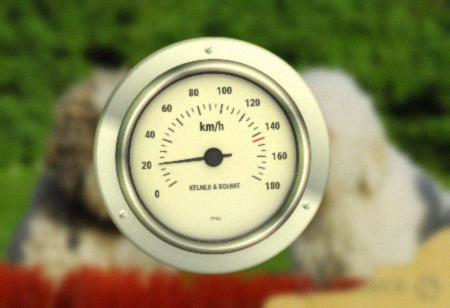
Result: 20 km/h
